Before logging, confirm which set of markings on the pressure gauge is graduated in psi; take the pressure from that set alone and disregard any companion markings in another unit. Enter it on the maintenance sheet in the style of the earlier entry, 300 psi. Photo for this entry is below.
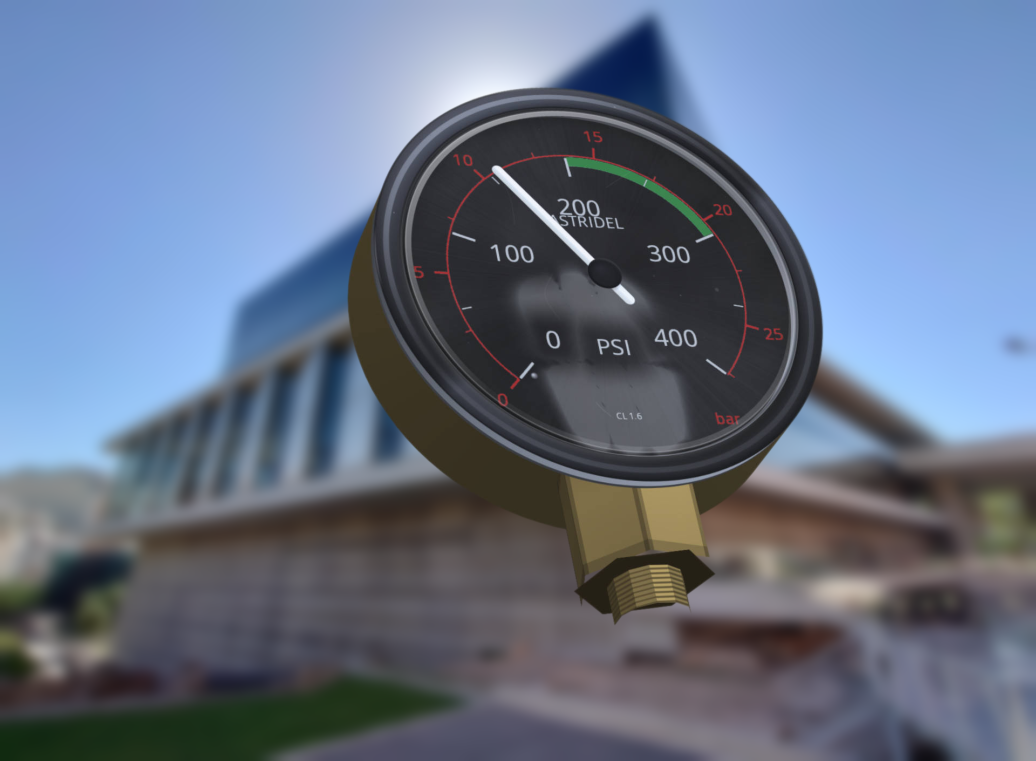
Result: 150 psi
